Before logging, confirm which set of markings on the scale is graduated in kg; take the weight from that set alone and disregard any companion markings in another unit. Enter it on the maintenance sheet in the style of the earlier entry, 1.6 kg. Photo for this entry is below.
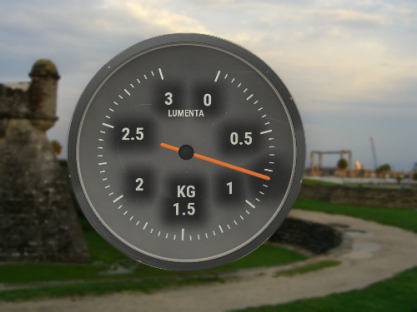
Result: 0.8 kg
